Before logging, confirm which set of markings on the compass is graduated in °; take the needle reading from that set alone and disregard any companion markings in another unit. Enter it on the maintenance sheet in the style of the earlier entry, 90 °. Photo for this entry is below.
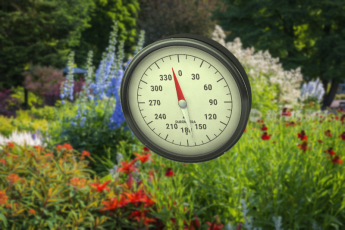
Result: 350 °
